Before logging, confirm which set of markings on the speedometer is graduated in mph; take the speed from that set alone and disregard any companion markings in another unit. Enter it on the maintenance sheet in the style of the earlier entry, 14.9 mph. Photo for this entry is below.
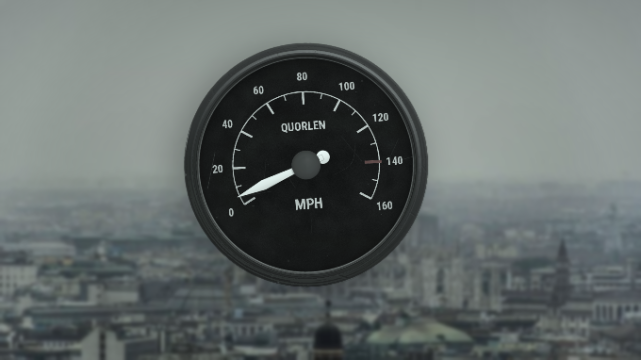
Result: 5 mph
